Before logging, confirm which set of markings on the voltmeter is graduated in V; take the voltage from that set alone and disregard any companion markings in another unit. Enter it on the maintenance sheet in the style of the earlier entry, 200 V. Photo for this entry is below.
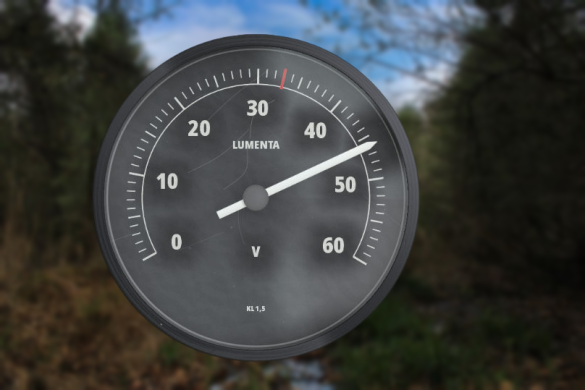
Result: 46 V
